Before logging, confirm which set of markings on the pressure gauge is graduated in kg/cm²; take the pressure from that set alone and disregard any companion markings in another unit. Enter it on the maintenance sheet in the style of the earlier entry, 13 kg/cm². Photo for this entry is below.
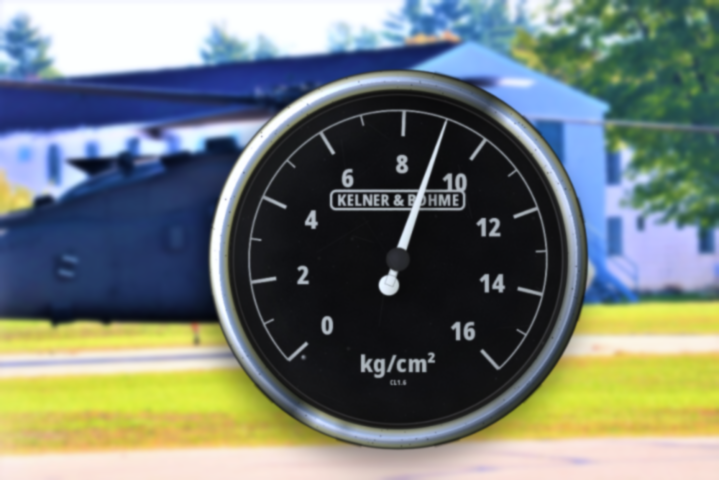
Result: 9 kg/cm²
